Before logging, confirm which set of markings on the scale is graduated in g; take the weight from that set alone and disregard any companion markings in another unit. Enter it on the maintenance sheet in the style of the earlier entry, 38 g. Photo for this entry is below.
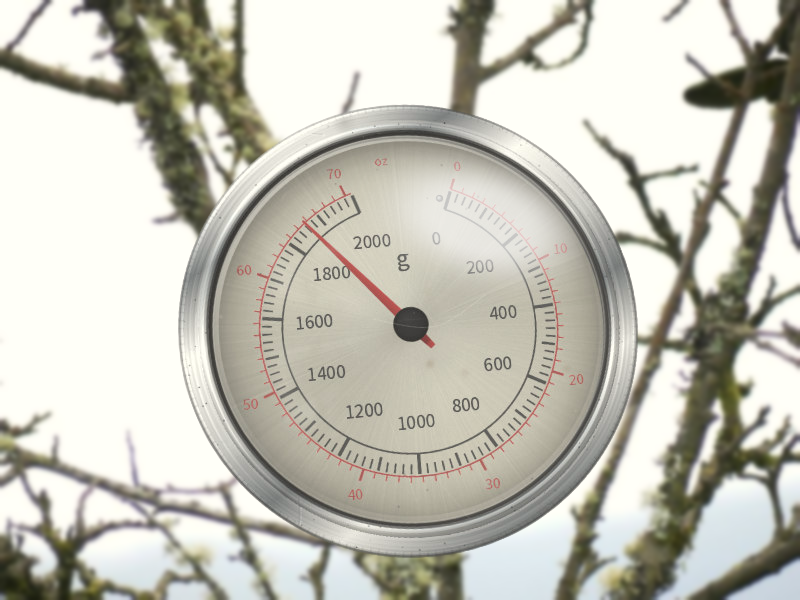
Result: 1860 g
